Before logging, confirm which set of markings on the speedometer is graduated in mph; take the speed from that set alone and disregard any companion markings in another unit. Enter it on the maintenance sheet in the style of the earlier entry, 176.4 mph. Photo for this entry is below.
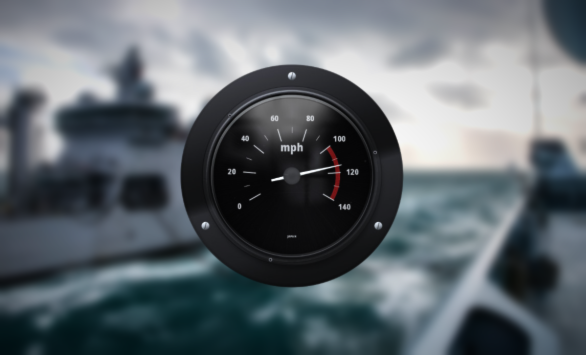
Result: 115 mph
